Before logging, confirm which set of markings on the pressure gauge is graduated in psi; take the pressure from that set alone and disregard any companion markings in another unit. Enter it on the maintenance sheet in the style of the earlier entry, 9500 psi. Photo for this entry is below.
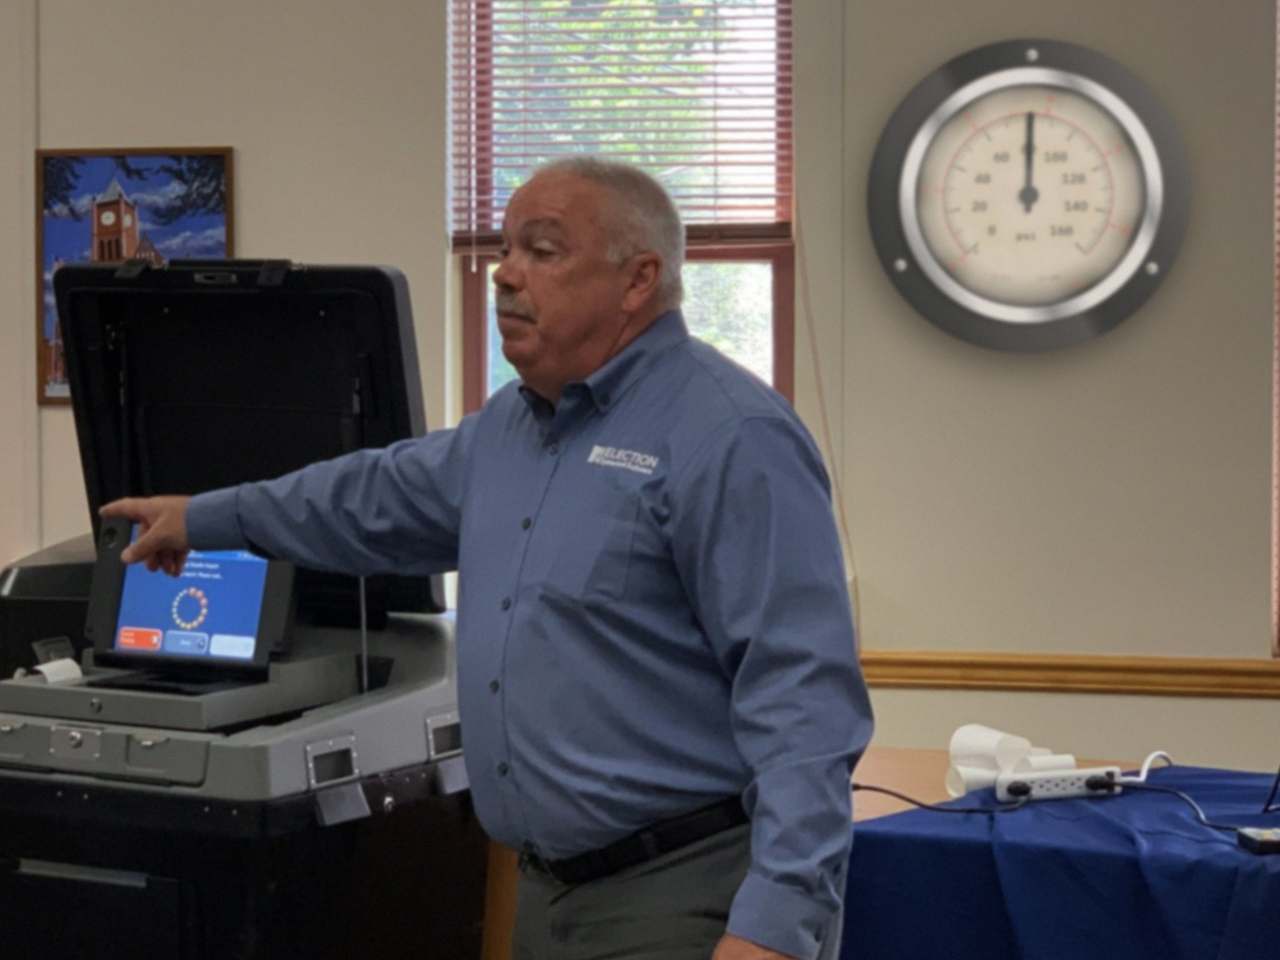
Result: 80 psi
